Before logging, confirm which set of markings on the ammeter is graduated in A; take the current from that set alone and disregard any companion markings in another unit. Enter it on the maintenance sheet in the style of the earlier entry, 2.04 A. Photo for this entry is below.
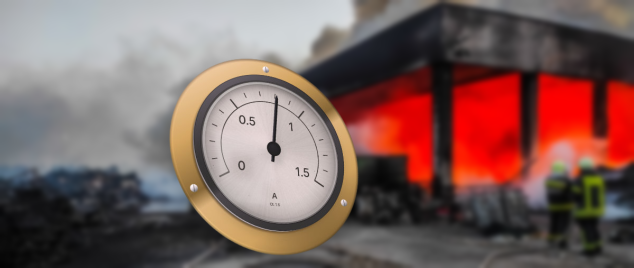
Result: 0.8 A
